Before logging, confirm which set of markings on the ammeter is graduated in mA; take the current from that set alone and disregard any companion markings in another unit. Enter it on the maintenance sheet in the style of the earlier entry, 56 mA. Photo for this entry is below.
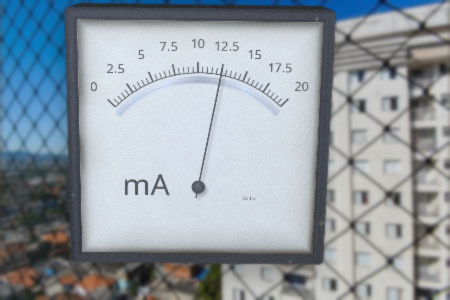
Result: 12.5 mA
